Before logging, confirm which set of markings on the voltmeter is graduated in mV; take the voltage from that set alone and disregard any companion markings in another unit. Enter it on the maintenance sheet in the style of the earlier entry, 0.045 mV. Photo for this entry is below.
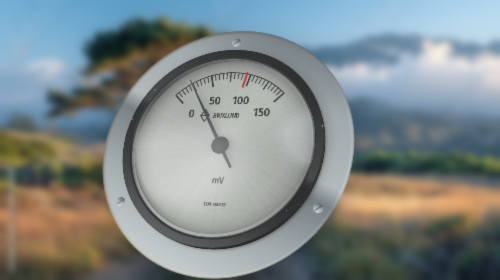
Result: 25 mV
